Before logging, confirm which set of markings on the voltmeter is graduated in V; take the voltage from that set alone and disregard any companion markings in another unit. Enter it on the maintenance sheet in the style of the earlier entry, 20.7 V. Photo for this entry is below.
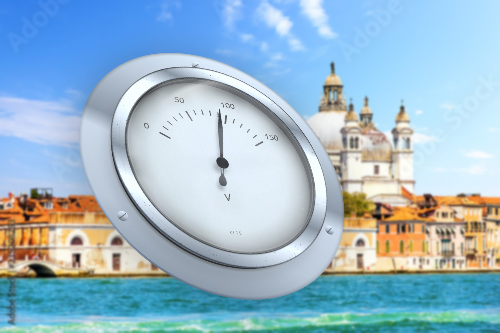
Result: 90 V
